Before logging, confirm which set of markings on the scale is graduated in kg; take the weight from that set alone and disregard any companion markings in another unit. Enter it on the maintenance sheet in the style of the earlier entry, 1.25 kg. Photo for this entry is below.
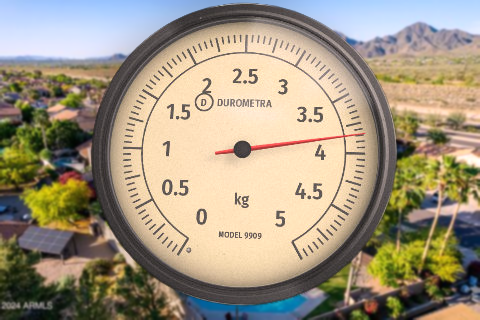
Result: 3.85 kg
